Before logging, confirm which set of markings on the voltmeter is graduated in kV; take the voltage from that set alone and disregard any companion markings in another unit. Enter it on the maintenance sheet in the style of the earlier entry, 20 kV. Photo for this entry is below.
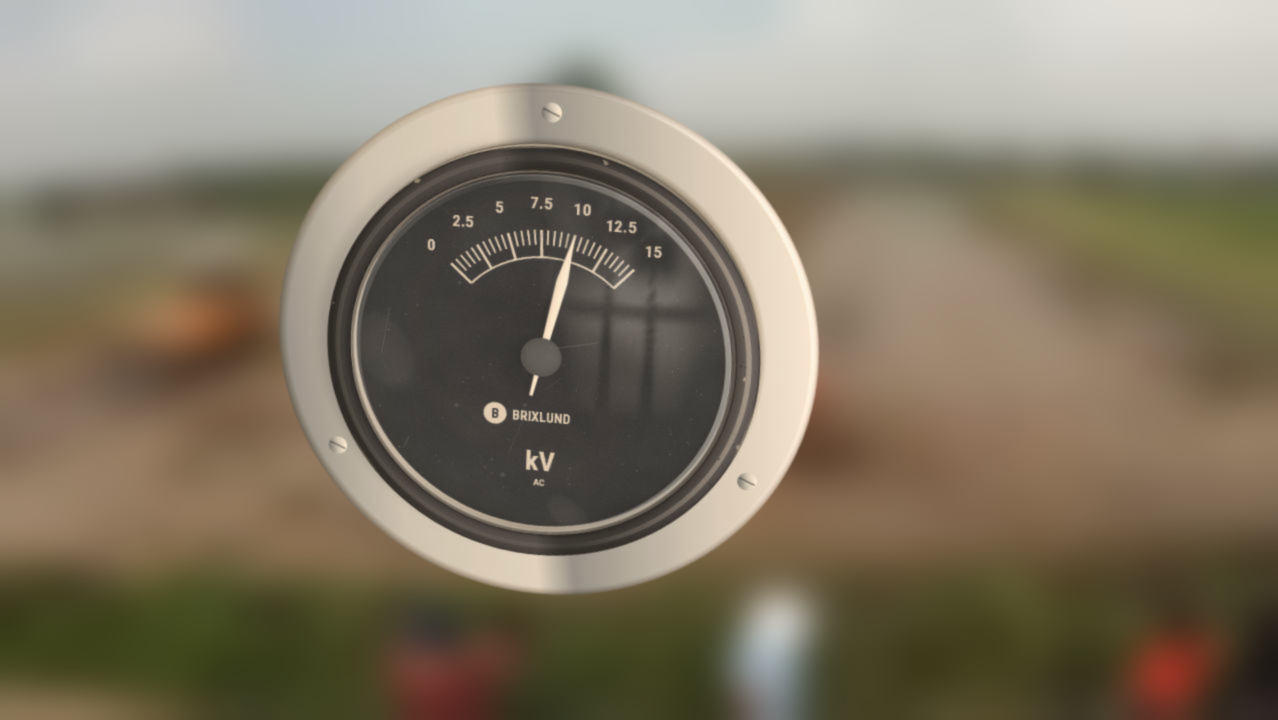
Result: 10 kV
